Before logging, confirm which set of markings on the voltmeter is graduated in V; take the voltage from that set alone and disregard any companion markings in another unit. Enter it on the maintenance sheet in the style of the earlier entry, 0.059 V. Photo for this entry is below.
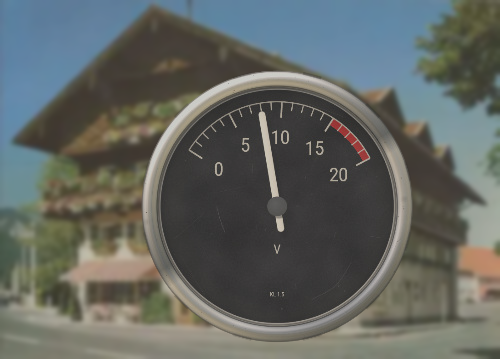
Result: 8 V
